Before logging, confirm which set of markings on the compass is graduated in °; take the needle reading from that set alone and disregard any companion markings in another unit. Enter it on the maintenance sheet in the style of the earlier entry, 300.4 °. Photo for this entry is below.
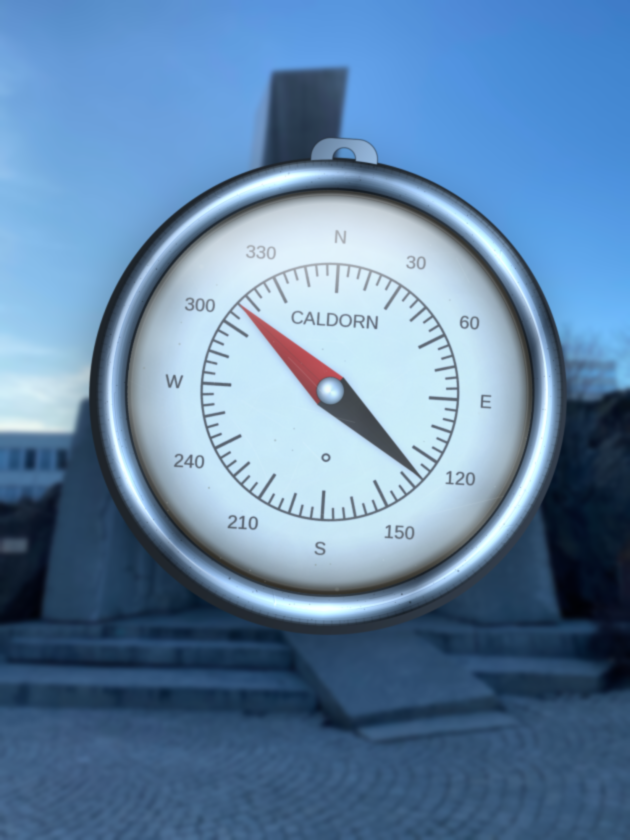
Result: 310 °
